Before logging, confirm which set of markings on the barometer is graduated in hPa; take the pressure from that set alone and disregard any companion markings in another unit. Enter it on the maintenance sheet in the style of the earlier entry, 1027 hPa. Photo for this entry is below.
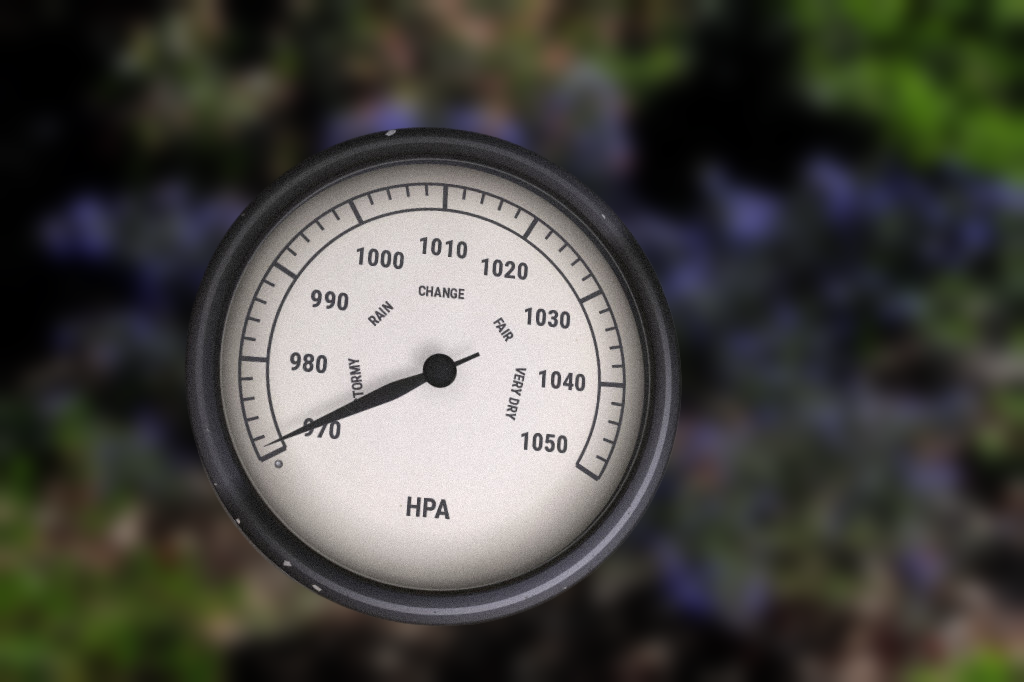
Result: 971 hPa
